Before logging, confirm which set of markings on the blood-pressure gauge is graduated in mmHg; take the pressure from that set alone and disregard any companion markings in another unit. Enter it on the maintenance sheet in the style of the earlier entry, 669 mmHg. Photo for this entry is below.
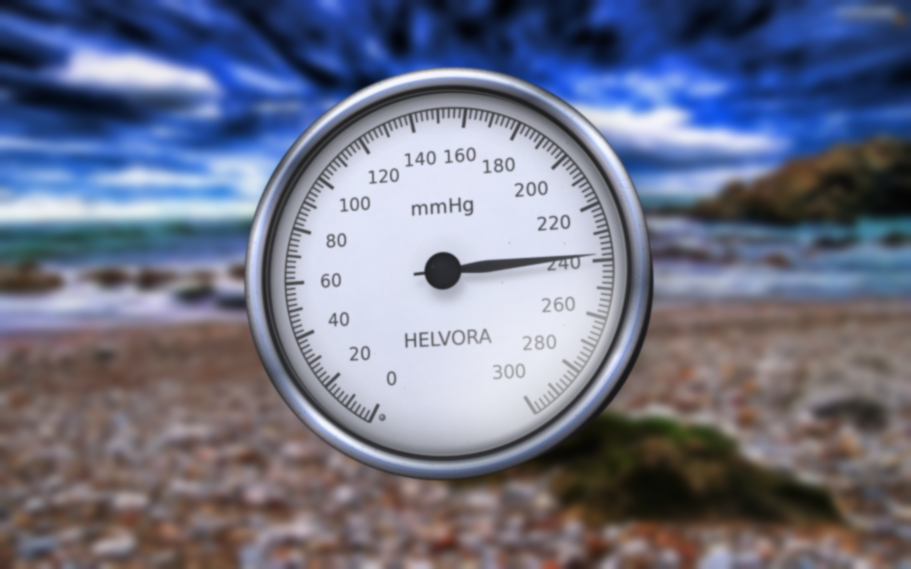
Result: 238 mmHg
